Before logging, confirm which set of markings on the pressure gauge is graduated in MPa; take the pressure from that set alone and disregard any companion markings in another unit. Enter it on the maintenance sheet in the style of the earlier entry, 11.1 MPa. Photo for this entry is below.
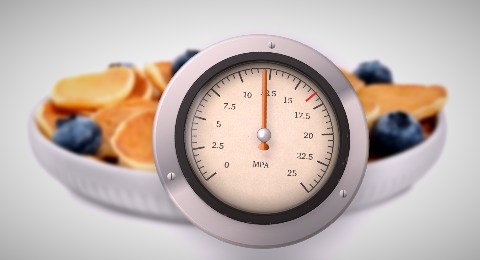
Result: 12 MPa
